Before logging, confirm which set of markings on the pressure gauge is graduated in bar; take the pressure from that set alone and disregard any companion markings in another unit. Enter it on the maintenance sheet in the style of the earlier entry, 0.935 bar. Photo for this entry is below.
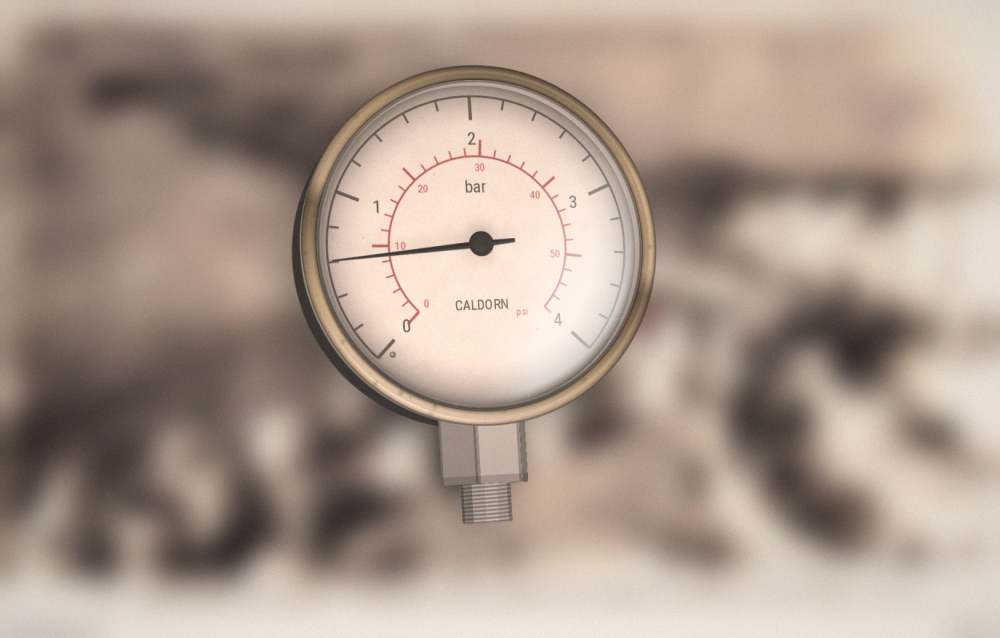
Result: 0.6 bar
